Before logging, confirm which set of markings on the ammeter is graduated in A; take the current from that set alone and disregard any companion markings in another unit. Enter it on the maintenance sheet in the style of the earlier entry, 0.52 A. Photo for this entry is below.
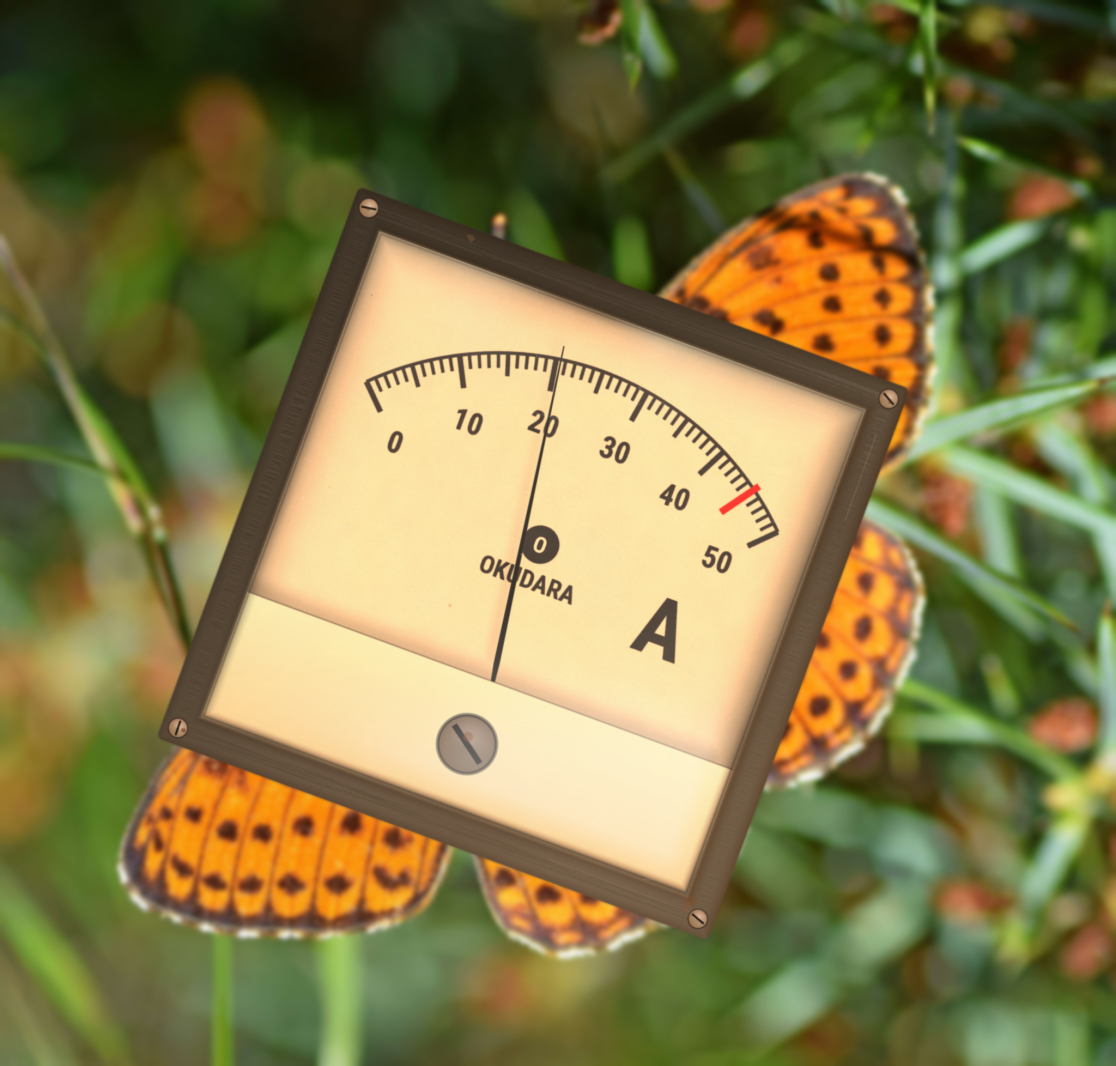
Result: 20.5 A
